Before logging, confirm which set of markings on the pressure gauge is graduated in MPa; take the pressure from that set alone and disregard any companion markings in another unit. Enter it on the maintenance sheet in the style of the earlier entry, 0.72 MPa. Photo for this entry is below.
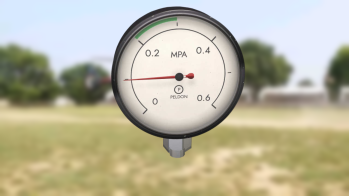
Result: 0.1 MPa
